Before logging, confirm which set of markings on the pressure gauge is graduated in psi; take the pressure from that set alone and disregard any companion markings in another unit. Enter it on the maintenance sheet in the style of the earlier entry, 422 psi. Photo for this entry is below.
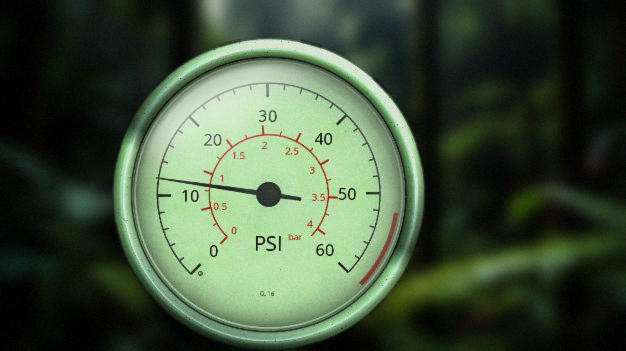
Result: 12 psi
